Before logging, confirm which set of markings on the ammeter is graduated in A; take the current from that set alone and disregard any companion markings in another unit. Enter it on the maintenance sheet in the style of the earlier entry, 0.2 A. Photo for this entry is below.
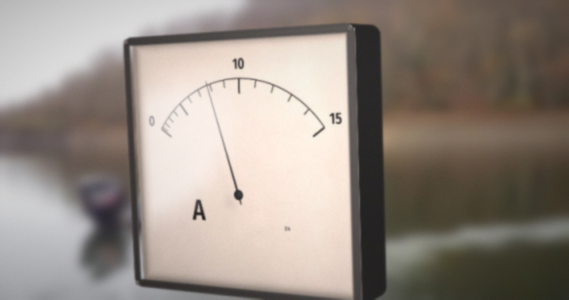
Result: 8 A
